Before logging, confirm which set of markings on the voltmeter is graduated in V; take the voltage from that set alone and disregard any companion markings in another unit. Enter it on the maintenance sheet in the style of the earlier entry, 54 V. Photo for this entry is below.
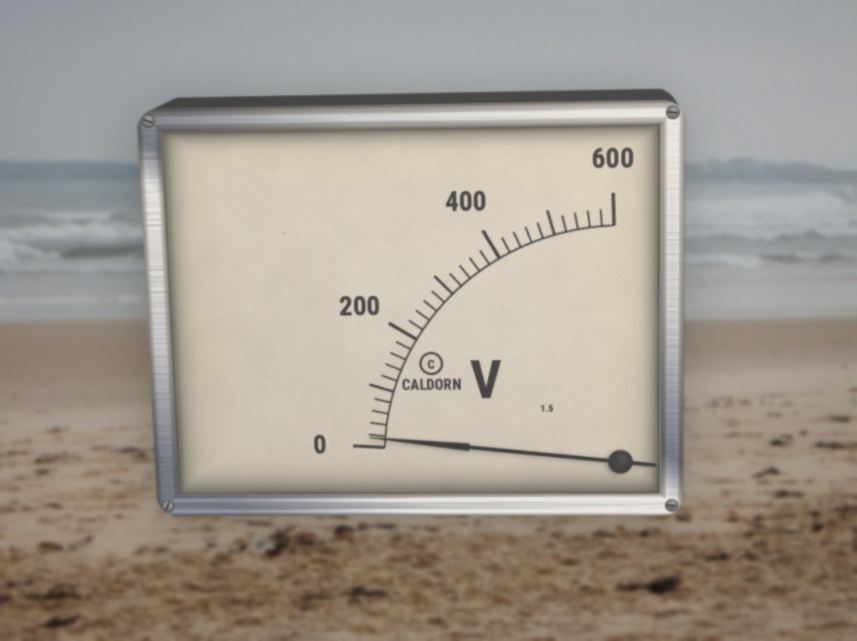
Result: 20 V
